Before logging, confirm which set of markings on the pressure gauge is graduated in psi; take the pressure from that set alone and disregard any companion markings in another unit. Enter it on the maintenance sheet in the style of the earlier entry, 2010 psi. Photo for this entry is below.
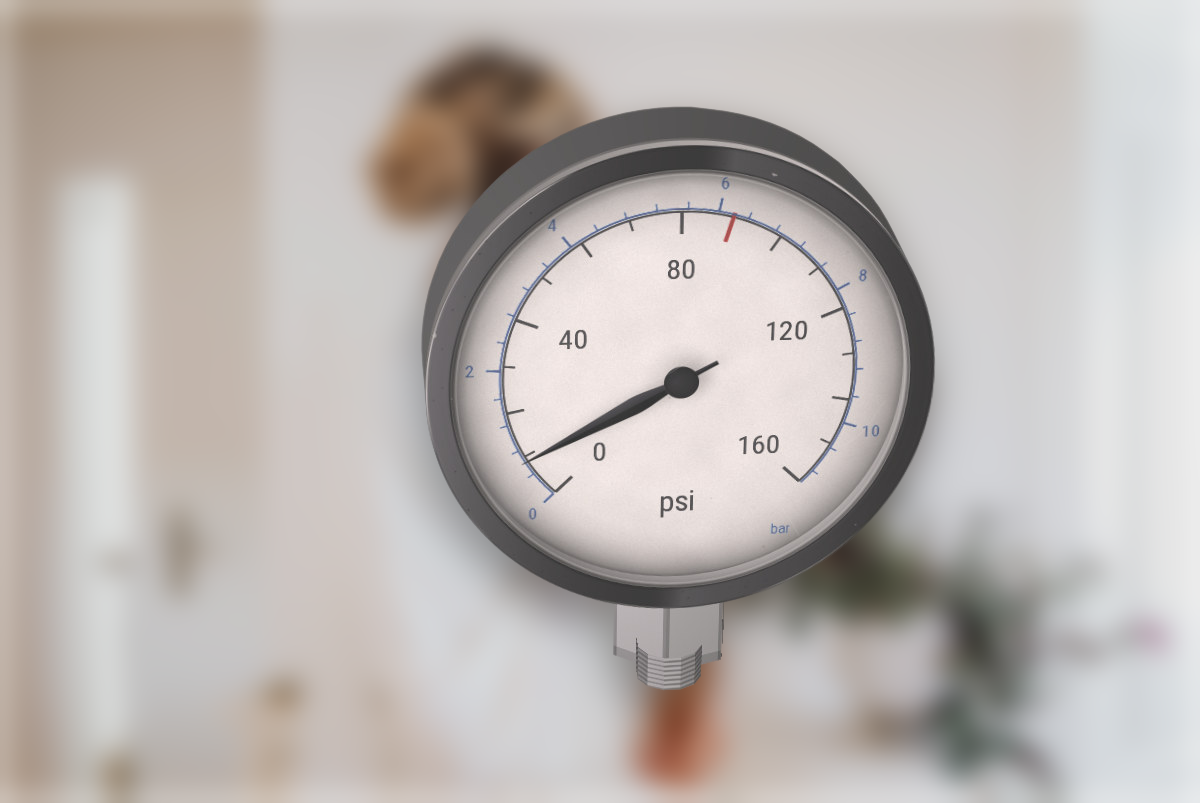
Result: 10 psi
